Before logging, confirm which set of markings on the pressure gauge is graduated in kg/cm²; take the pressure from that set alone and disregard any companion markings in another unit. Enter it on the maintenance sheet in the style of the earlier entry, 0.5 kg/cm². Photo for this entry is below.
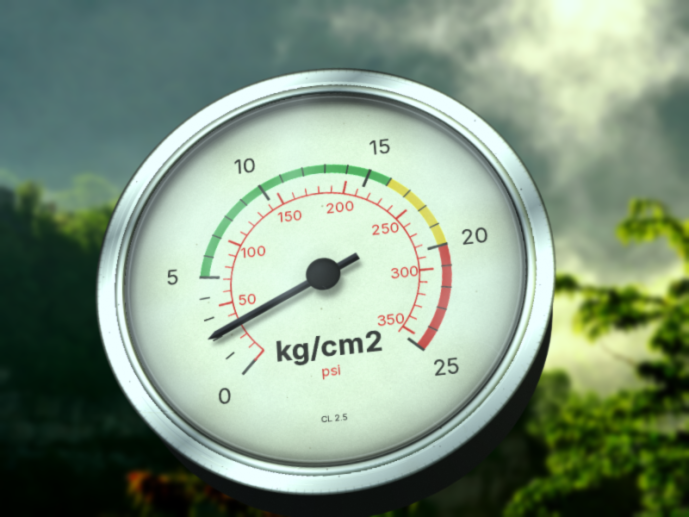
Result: 2 kg/cm²
